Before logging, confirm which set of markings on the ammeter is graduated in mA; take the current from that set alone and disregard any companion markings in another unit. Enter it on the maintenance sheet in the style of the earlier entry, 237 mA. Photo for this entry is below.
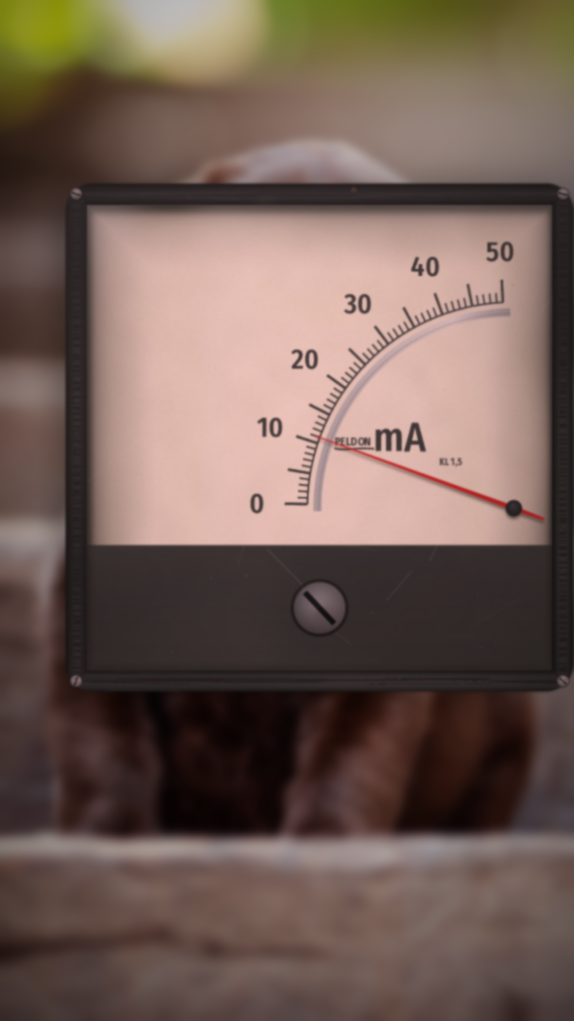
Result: 11 mA
